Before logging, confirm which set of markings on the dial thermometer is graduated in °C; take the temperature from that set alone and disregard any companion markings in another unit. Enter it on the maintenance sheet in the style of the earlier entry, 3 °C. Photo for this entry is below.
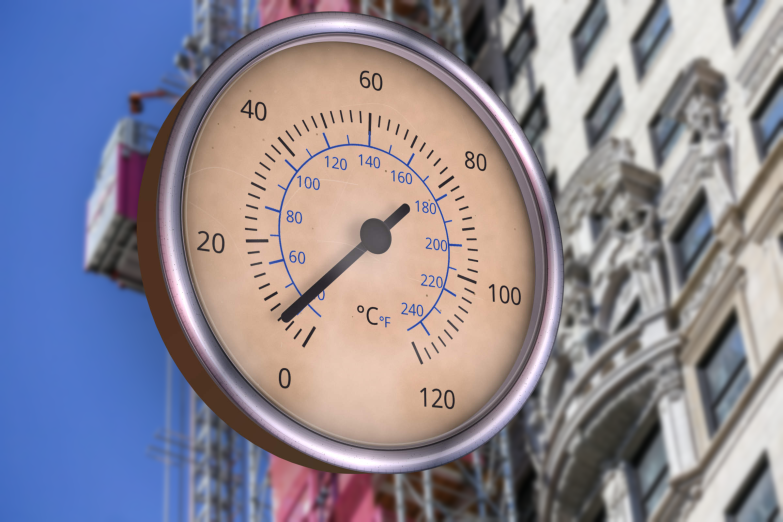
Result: 6 °C
